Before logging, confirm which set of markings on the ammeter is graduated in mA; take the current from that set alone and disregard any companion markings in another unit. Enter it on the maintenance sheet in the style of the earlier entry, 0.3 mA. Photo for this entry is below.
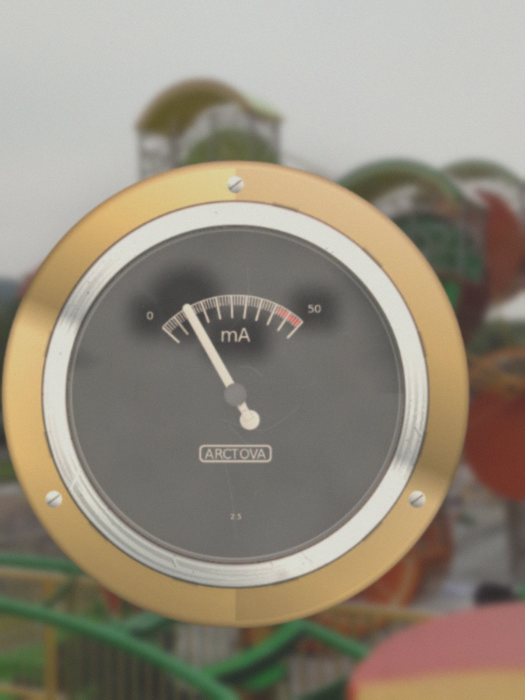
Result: 10 mA
